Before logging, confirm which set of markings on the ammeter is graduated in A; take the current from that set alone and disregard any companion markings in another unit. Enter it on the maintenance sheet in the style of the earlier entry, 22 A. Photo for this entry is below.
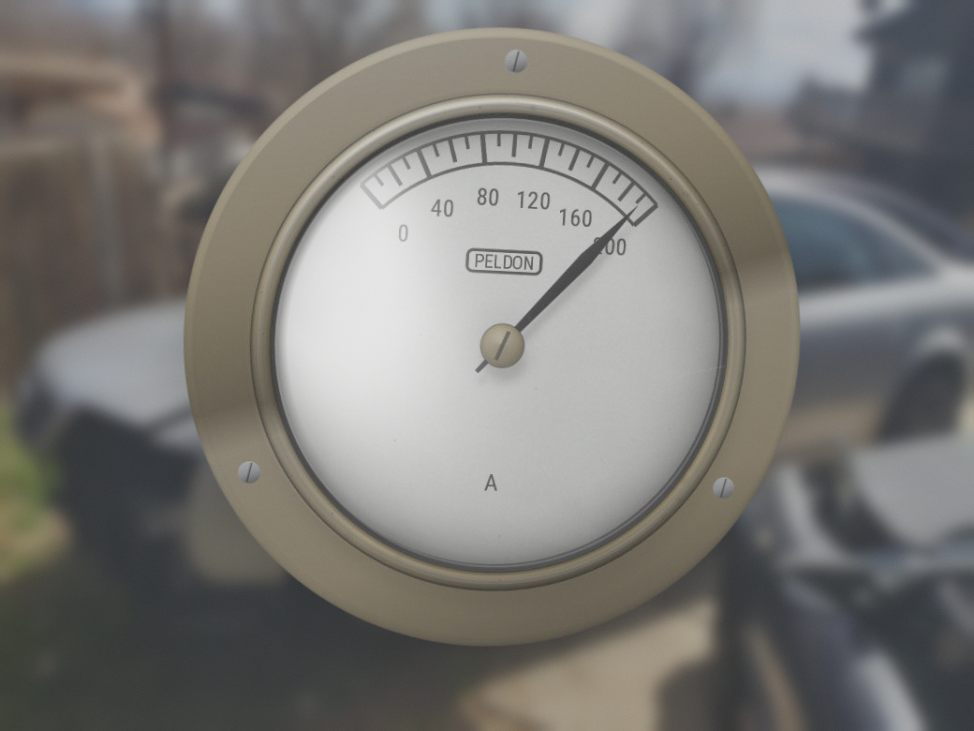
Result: 190 A
